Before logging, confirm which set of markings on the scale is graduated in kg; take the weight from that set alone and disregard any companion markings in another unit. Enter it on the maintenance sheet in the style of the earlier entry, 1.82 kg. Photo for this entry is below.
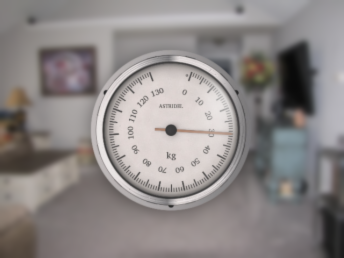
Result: 30 kg
